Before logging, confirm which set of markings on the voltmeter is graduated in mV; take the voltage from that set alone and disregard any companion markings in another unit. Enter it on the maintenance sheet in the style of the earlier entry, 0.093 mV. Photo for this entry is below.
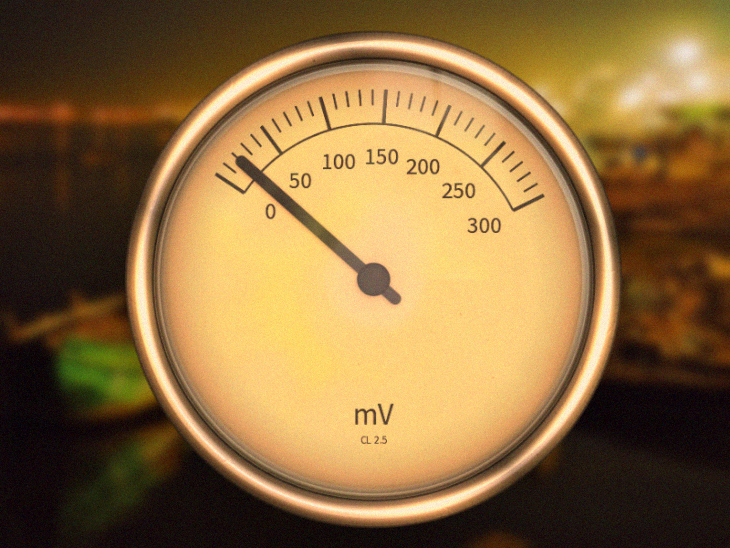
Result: 20 mV
